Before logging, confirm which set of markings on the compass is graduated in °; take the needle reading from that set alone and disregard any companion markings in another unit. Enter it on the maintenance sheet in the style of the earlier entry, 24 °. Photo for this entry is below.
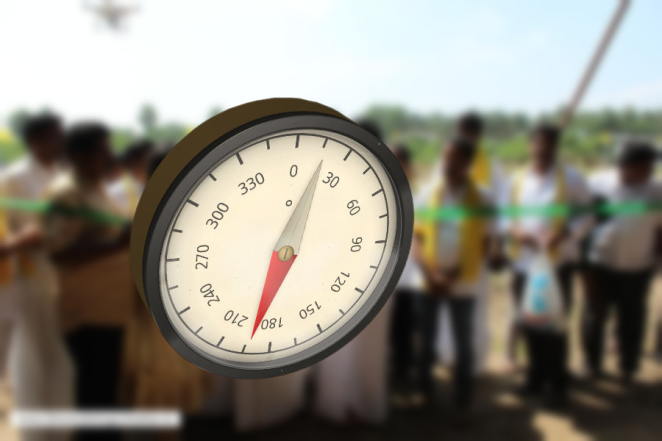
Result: 195 °
